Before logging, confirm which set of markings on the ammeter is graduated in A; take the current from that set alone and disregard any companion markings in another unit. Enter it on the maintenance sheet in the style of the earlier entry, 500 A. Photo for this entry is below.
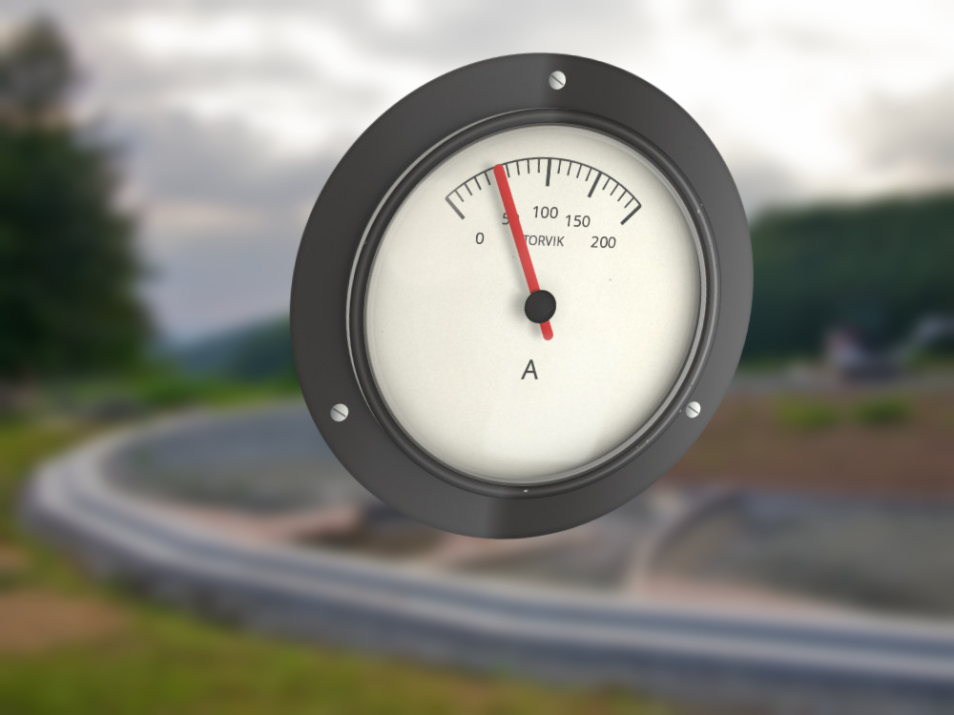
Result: 50 A
